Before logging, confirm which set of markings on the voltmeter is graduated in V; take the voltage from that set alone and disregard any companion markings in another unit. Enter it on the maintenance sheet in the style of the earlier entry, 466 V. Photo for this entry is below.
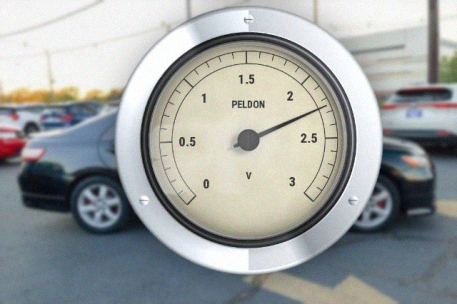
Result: 2.25 V
